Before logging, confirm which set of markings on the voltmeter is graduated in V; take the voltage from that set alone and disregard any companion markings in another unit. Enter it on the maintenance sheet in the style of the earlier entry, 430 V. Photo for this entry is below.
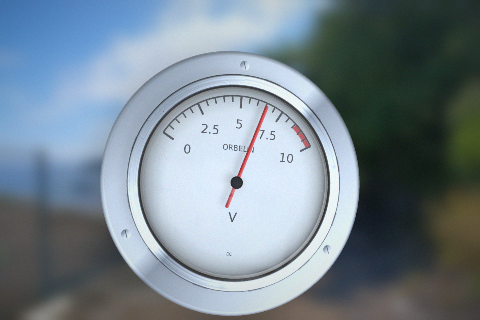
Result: 6.5 V
